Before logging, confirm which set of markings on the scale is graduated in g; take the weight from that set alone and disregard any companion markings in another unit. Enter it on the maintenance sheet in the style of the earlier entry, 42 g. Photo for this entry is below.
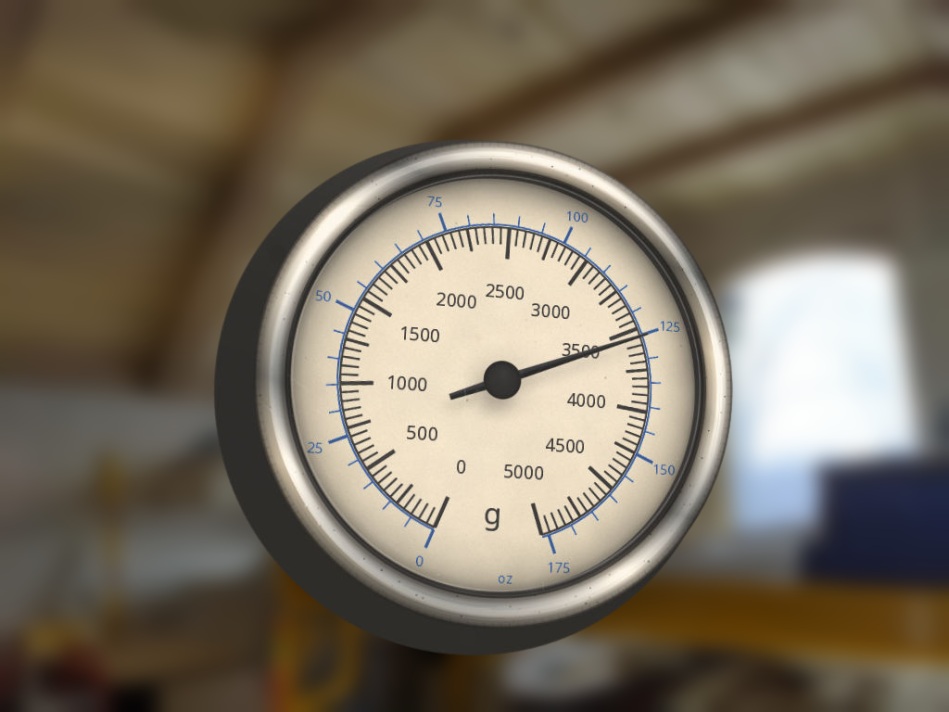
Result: 3550 g
